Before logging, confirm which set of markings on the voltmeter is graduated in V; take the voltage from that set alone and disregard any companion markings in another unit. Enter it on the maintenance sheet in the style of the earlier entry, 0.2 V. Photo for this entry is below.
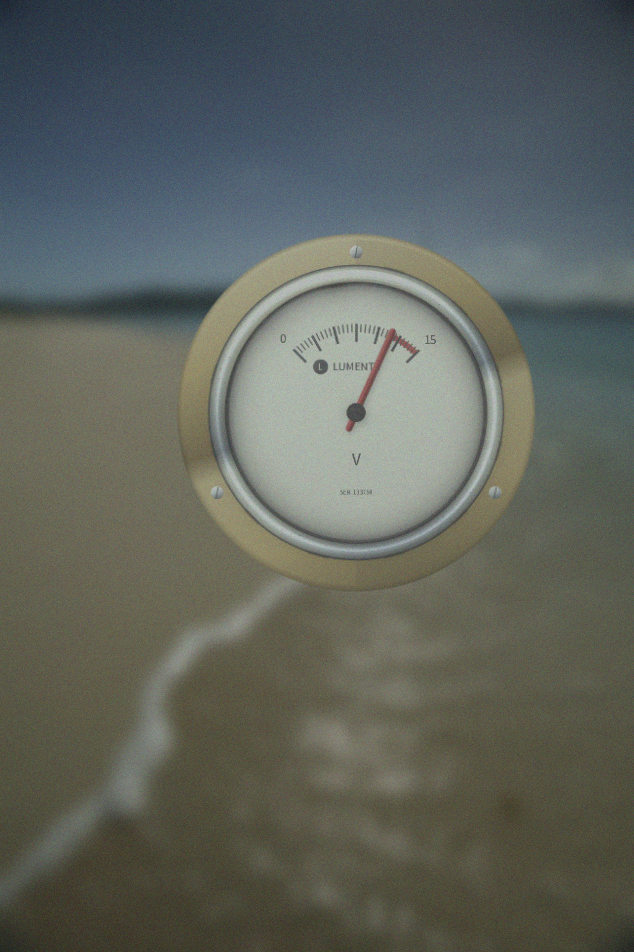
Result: 11.5 V
